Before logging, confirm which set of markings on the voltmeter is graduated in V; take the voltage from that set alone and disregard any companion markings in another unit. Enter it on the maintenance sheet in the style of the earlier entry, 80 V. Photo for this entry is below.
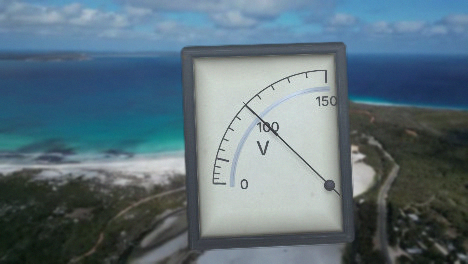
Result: 100 V
